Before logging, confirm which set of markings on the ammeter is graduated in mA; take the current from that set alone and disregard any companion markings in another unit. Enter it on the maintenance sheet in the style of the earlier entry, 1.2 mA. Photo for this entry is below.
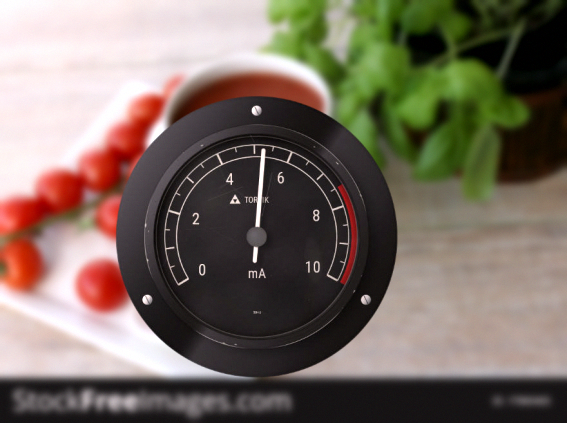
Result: 5.25 mA
